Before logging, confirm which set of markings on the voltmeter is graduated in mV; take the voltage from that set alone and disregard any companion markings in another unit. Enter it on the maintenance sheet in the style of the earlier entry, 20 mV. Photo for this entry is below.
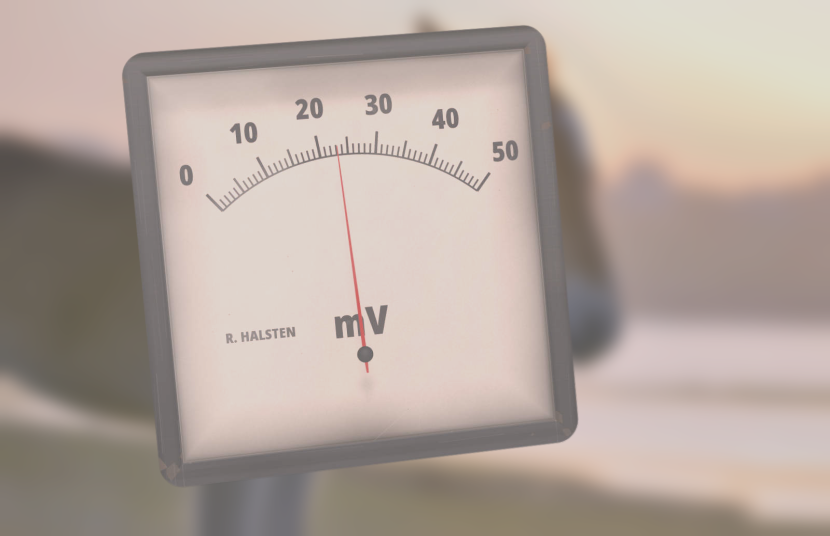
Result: 23 mV
